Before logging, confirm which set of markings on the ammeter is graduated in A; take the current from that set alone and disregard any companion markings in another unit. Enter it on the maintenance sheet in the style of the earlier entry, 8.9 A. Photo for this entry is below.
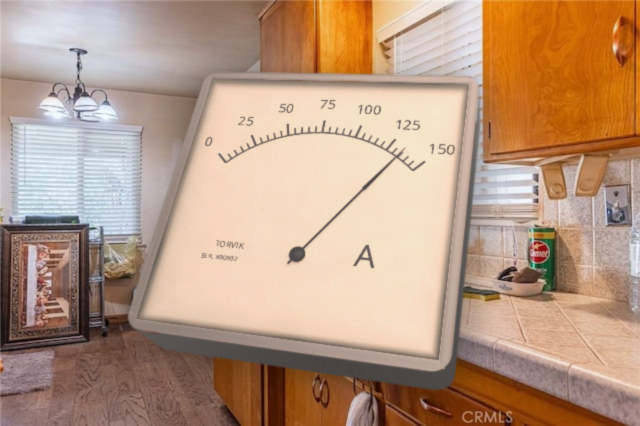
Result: 135 A
